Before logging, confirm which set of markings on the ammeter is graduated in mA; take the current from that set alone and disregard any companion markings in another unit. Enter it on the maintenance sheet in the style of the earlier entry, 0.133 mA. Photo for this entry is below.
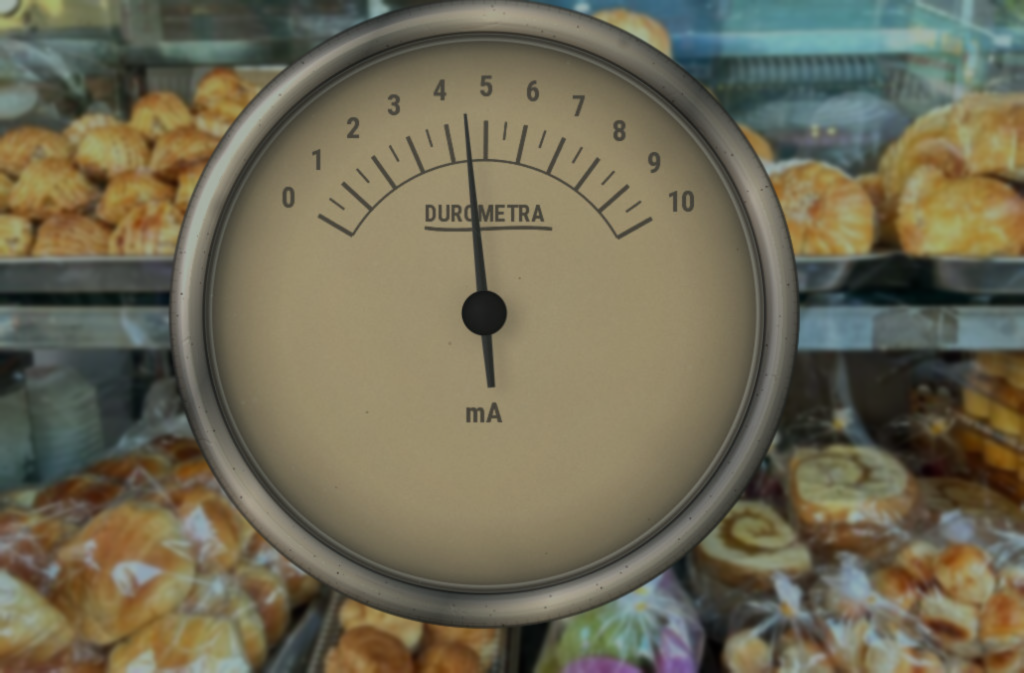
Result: 4.5 mA
